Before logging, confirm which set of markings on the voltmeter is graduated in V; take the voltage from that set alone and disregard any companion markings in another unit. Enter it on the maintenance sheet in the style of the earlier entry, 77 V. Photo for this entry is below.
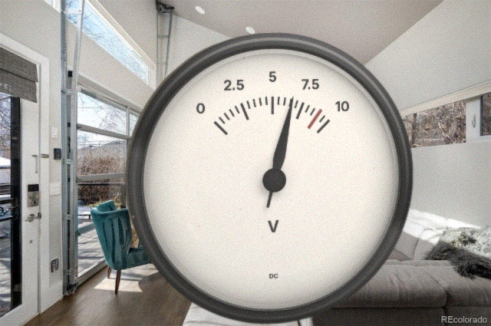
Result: 6.5 V
